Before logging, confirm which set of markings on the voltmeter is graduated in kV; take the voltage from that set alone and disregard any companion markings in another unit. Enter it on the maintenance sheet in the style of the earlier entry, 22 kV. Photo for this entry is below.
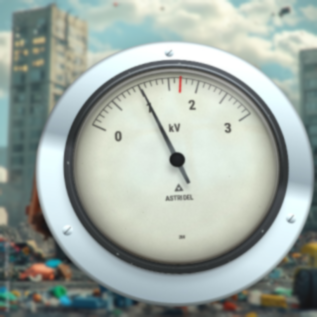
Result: 1 kV
